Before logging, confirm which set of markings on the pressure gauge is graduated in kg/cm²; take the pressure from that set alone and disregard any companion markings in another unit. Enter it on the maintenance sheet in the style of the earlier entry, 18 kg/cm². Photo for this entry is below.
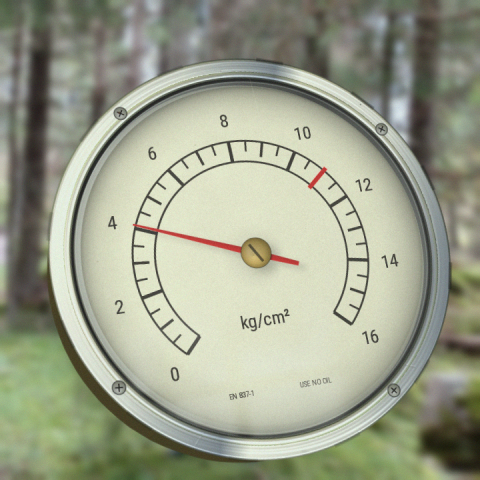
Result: 4 kg/cm²
